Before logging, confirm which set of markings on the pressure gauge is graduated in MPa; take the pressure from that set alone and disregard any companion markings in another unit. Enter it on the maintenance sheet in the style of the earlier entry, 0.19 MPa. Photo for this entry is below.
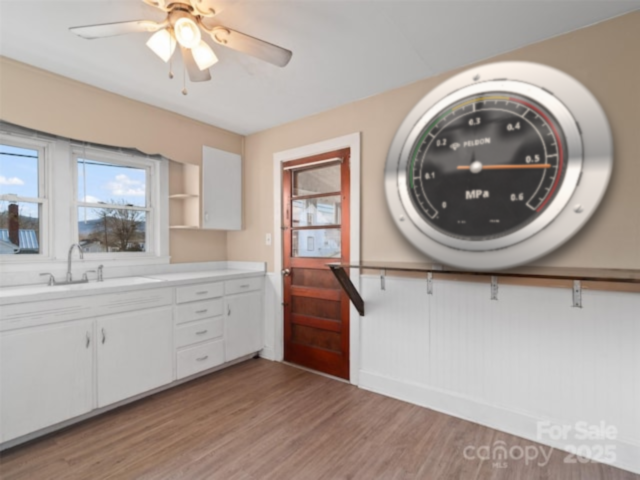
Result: 0.52 MPa
